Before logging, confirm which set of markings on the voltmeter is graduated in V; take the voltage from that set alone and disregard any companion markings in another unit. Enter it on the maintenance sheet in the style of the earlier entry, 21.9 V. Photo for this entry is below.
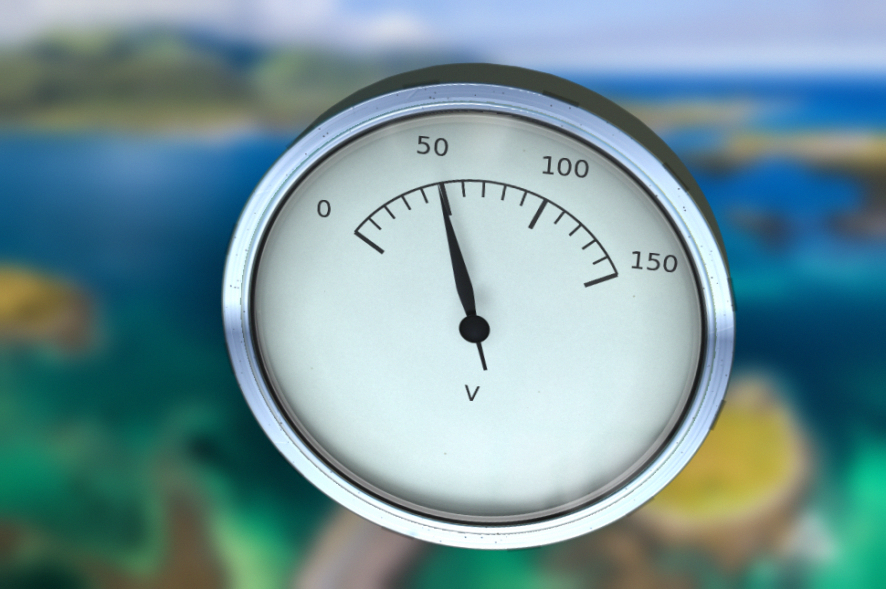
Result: 50 V
